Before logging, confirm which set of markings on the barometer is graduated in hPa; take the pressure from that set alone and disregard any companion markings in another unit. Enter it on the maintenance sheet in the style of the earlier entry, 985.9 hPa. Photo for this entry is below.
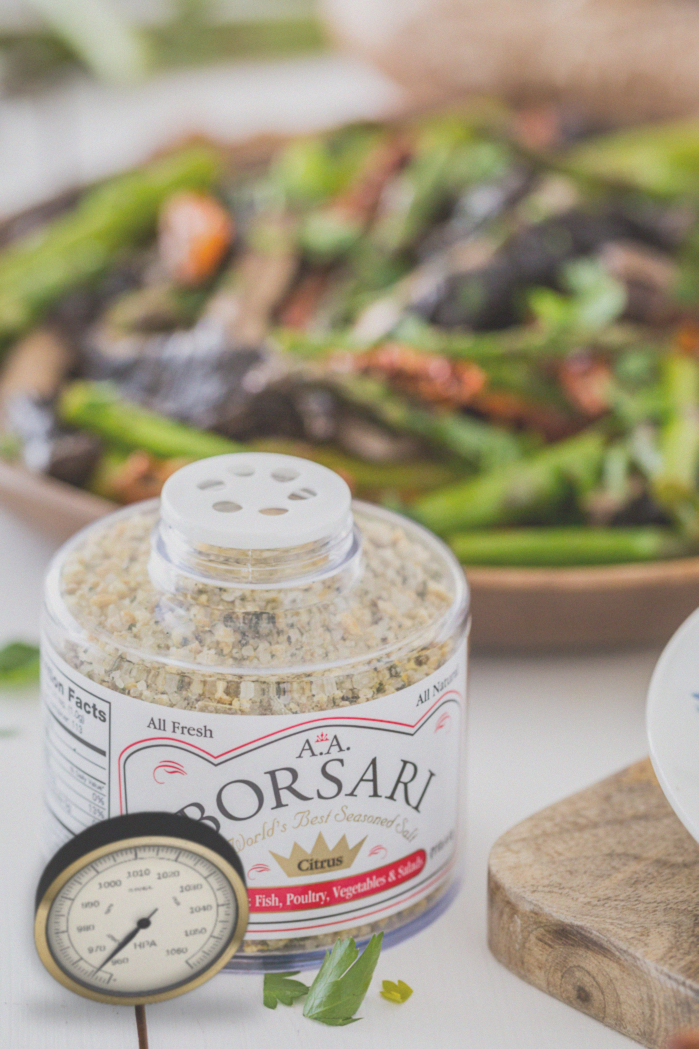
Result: 965 hPa
